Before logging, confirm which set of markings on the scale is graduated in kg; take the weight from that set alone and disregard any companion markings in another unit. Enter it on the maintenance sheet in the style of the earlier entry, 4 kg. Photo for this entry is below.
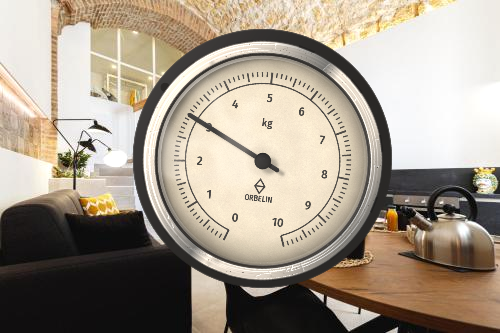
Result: 3 kg
